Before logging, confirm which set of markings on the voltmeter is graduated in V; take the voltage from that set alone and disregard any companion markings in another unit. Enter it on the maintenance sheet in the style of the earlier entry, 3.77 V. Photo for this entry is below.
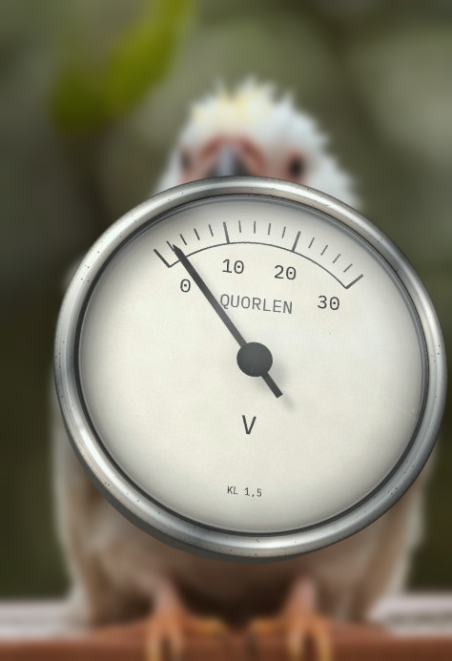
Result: 2 V
